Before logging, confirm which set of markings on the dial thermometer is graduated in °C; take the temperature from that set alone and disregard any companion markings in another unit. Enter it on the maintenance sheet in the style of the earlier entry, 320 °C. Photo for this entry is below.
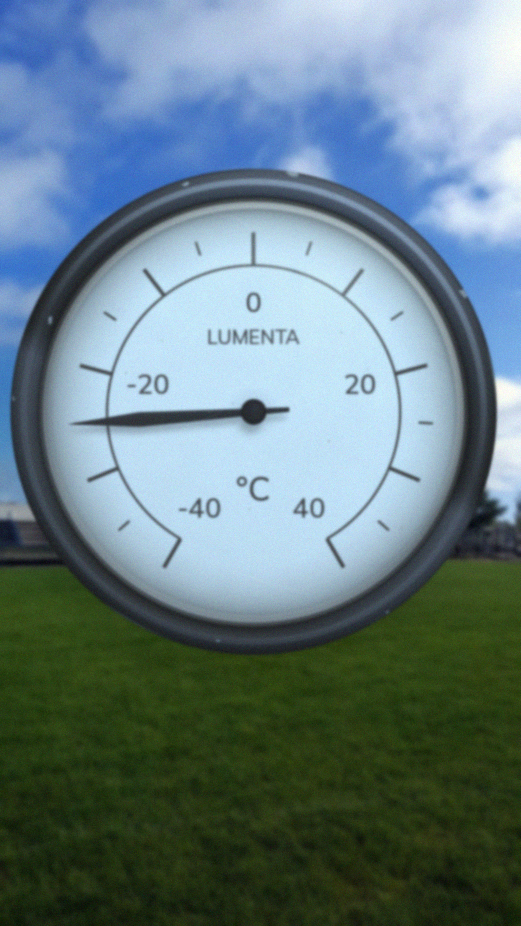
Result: -25 °C
